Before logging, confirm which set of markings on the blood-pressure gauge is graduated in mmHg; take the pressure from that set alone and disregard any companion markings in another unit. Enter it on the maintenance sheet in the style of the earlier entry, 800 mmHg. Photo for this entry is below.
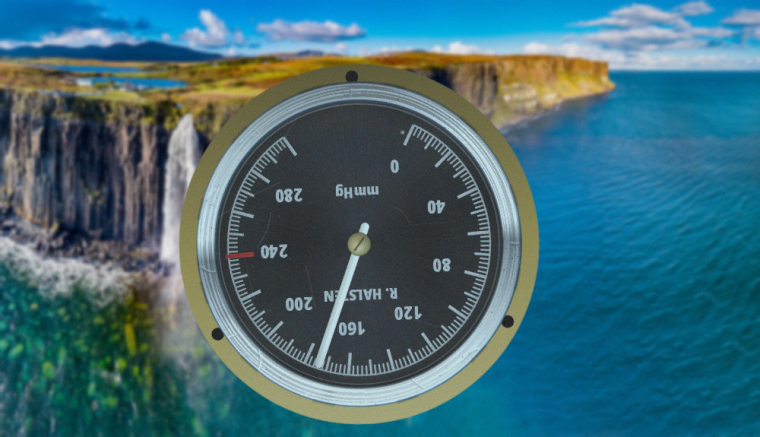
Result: 174 mmHg
